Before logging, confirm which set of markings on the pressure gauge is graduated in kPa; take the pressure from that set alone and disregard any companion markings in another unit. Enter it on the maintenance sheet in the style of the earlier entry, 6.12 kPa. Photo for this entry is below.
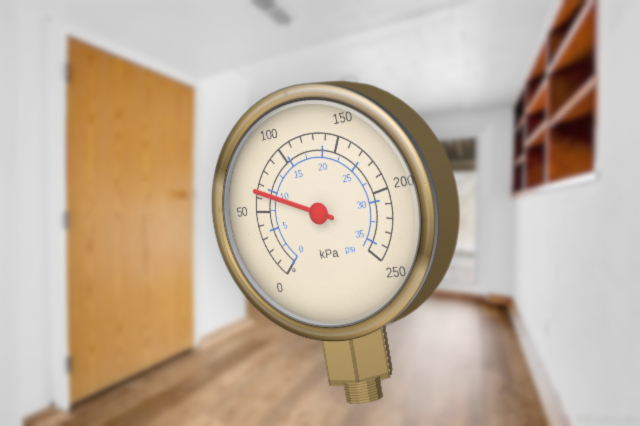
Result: 65 kPa
